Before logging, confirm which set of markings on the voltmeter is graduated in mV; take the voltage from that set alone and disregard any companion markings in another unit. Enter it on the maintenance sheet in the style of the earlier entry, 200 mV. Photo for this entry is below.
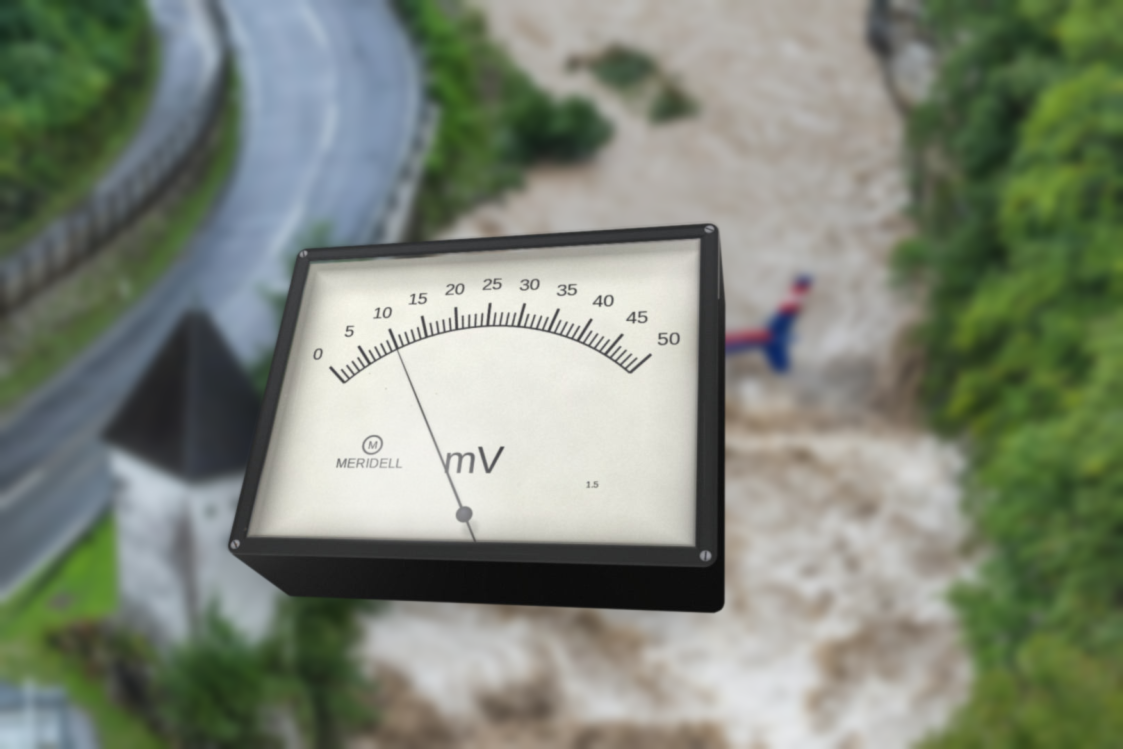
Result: 10 mV
